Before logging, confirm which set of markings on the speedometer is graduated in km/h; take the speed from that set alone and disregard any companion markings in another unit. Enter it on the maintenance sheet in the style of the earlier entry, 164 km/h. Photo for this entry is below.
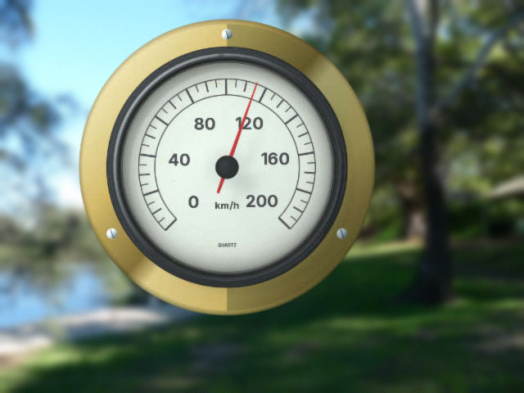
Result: 115 km/h
